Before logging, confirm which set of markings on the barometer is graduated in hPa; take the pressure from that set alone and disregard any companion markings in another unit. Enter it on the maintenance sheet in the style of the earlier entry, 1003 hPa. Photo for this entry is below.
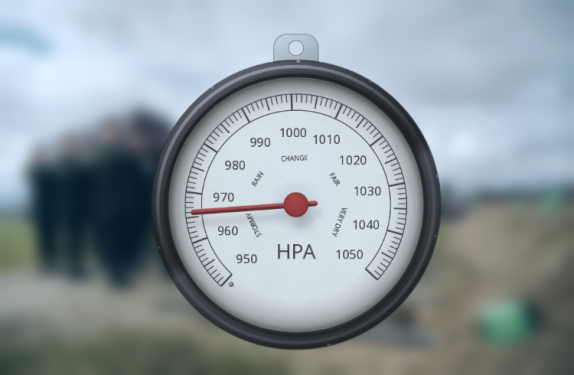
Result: 966 hPa
